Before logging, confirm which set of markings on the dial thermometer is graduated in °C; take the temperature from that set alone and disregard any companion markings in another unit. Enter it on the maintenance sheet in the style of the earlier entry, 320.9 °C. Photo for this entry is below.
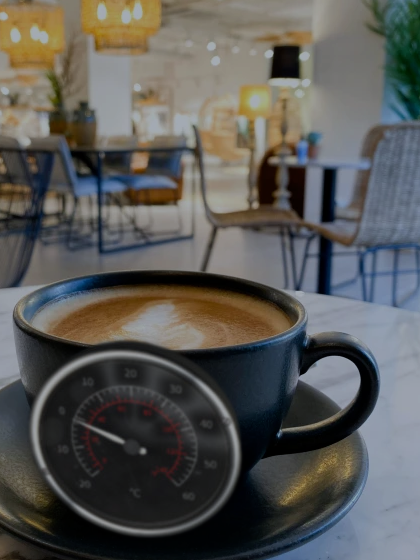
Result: 0 °C
